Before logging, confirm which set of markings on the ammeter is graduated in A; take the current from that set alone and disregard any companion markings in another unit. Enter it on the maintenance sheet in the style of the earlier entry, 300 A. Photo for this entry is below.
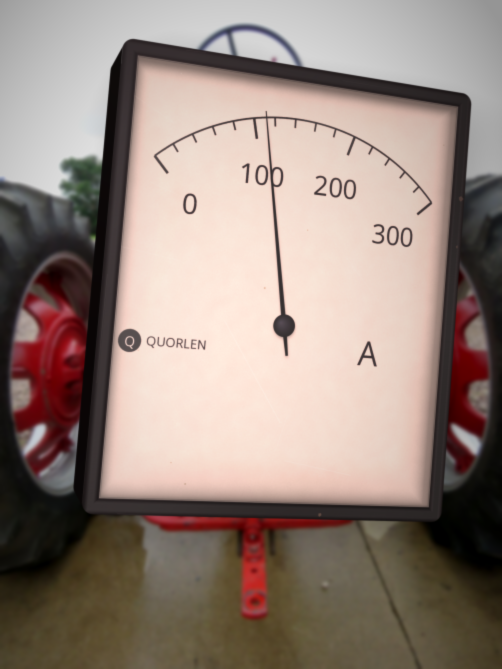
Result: 110 A
